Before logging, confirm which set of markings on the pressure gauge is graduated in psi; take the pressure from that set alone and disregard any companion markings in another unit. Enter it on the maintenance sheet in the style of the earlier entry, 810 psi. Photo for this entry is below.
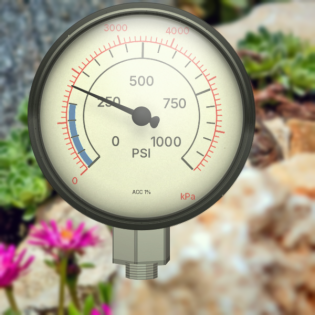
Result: 250 psi
